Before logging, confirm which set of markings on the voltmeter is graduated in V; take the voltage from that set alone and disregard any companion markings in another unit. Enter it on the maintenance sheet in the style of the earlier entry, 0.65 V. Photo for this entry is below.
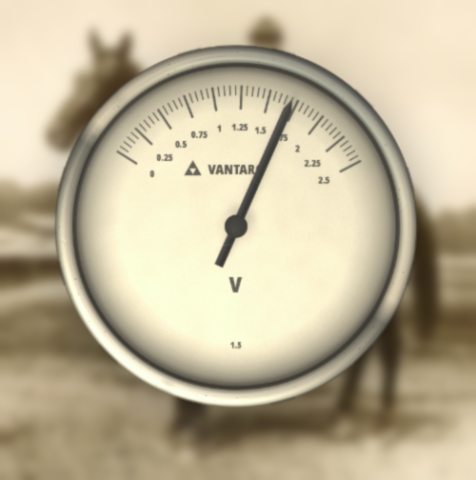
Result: 1.7 V
